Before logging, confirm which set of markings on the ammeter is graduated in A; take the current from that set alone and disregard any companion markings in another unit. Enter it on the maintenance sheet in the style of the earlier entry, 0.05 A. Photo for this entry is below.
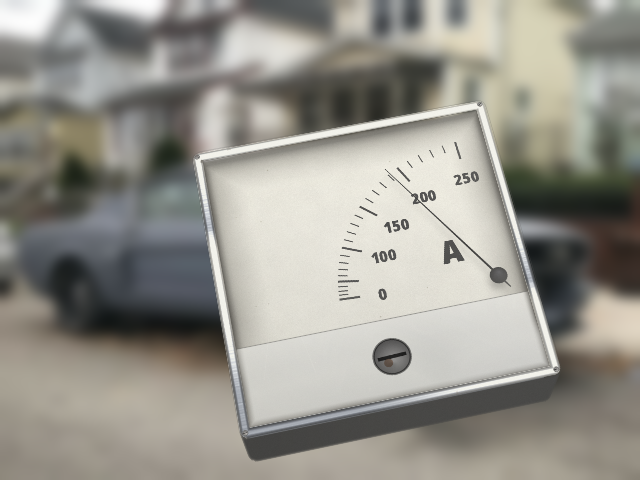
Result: 190 A
